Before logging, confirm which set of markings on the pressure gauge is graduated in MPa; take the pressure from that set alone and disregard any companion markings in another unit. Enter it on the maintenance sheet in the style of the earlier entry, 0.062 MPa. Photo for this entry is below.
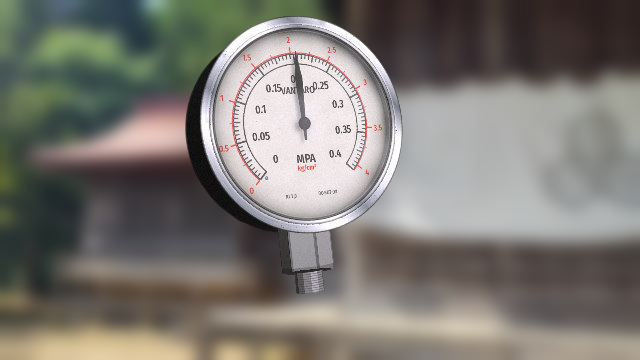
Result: 0.2 MPa
